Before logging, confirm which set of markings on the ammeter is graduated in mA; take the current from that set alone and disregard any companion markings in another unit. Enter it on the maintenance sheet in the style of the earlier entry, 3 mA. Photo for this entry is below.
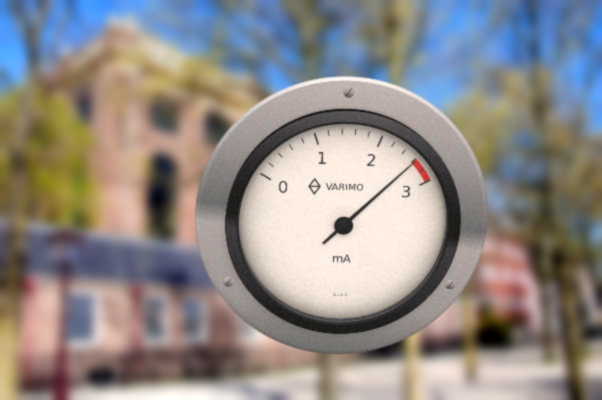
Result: 2.6 mA
